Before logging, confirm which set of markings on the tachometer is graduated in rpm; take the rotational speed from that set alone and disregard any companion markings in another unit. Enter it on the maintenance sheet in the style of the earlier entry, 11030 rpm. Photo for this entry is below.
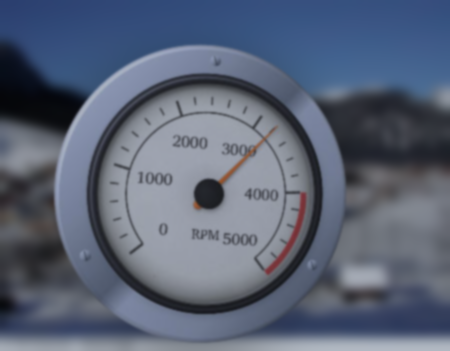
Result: 3200 rpm
